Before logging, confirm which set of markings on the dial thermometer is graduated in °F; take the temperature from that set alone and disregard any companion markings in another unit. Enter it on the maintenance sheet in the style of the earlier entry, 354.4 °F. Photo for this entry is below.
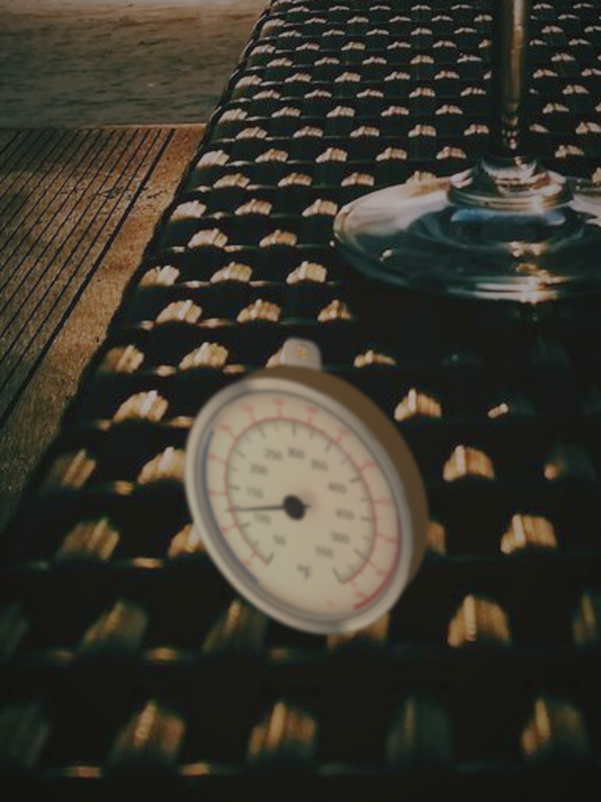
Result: 125 °F
